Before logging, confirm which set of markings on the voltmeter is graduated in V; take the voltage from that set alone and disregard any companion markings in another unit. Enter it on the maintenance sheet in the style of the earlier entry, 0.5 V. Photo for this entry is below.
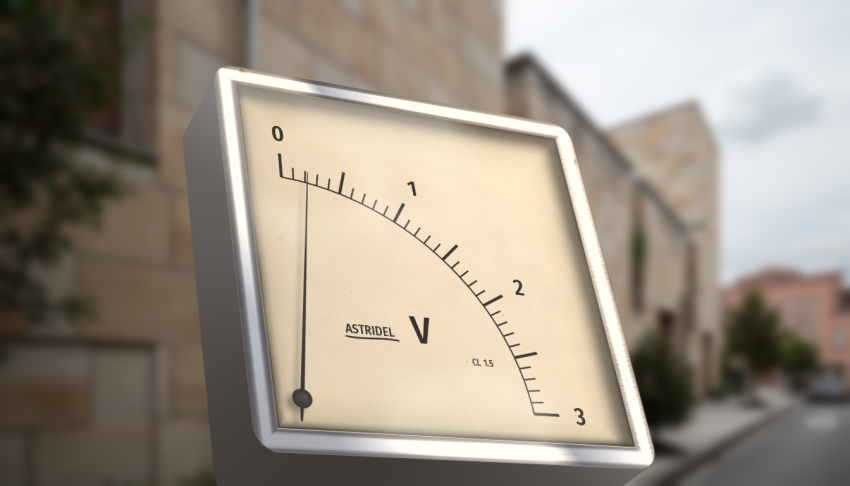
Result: 0.2 V
